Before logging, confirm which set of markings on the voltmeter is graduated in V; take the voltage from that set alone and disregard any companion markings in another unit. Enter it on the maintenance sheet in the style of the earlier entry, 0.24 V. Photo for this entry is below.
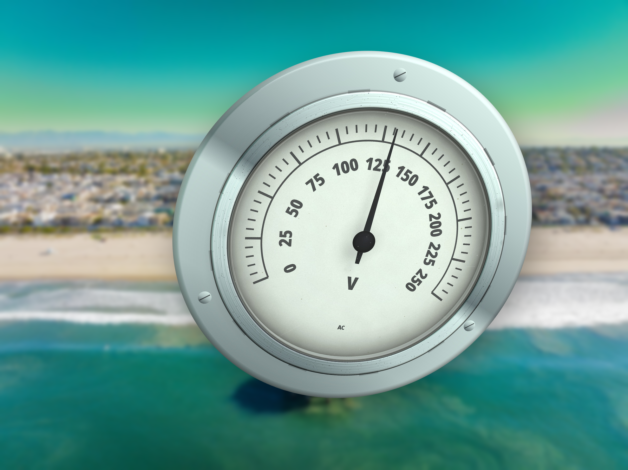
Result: 130 V
